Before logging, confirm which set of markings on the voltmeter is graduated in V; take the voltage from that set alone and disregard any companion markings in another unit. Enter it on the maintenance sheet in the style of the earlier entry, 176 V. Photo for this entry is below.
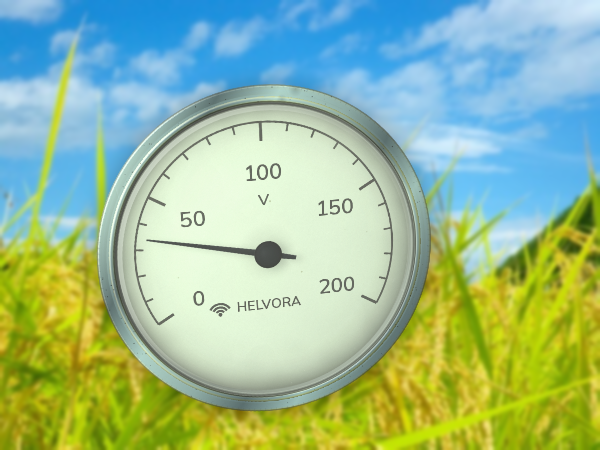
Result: 35 V
